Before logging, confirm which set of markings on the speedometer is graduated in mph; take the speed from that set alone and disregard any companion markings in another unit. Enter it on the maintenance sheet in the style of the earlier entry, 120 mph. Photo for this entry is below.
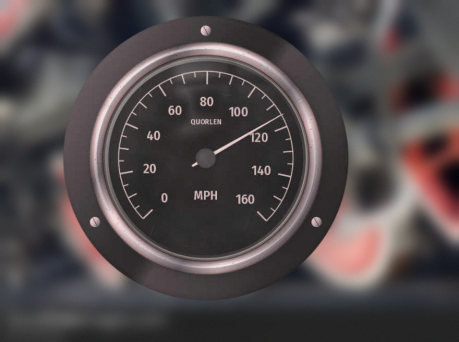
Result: 115 mph
